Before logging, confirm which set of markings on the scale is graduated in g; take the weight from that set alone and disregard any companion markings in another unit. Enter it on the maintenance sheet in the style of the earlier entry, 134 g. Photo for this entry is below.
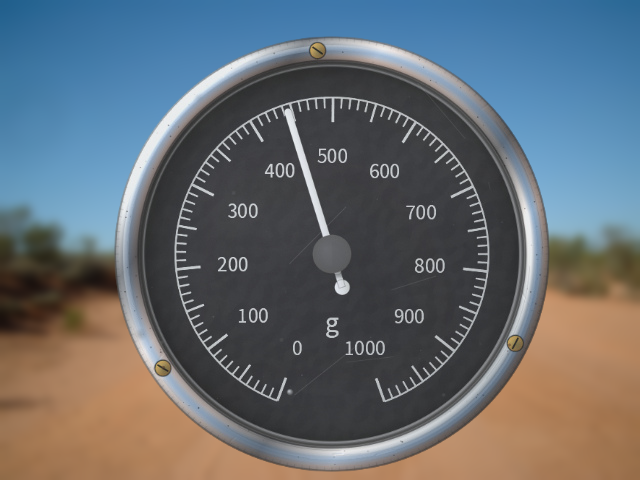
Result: 445 g
